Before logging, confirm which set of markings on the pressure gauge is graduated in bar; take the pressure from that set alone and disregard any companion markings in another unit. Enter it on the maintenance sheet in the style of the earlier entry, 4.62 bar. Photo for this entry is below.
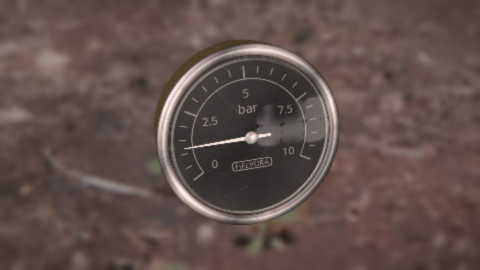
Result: 1.25 bar
